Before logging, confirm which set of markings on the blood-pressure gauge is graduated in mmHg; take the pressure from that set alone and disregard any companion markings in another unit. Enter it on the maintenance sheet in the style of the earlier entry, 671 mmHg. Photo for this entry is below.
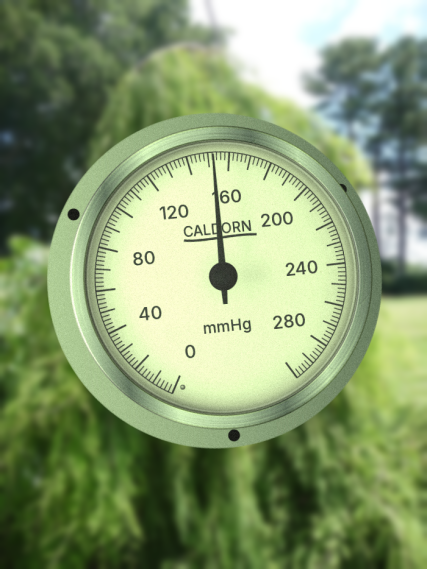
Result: 152 mmHg
